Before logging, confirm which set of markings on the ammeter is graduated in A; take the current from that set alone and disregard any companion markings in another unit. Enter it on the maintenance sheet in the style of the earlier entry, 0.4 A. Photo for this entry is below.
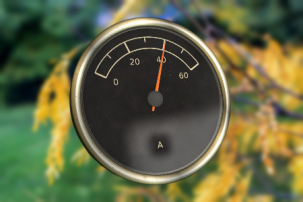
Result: 40 A
